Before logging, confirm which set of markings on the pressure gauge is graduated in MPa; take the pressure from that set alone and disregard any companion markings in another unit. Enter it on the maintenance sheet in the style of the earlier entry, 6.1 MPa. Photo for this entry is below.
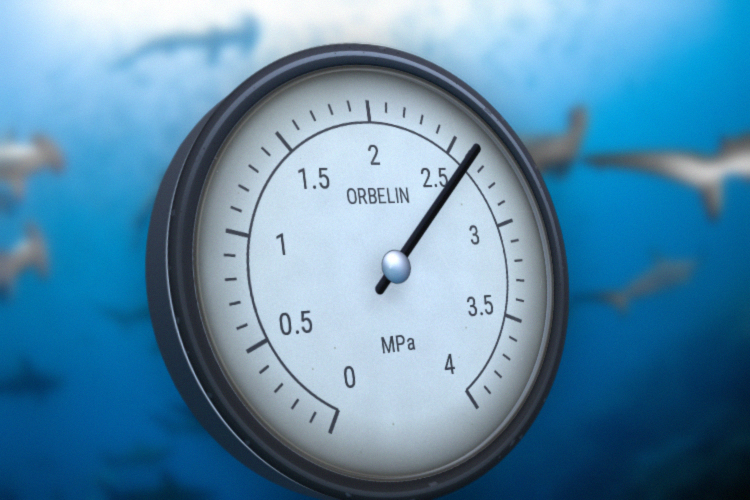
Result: 2.6 MPa
